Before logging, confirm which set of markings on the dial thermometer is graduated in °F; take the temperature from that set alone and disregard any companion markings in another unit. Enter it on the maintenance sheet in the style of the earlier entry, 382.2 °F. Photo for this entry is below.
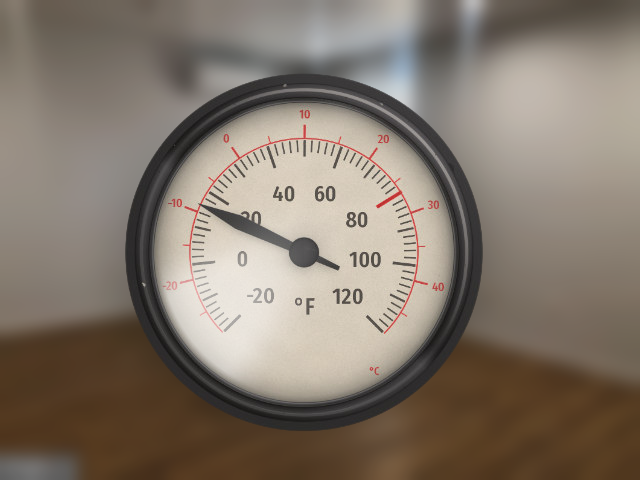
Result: 16 °F
